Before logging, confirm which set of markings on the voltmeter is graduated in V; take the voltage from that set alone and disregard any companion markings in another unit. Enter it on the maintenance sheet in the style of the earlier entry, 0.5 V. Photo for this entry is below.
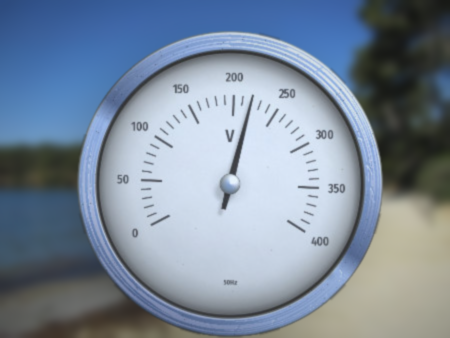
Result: 220 V
